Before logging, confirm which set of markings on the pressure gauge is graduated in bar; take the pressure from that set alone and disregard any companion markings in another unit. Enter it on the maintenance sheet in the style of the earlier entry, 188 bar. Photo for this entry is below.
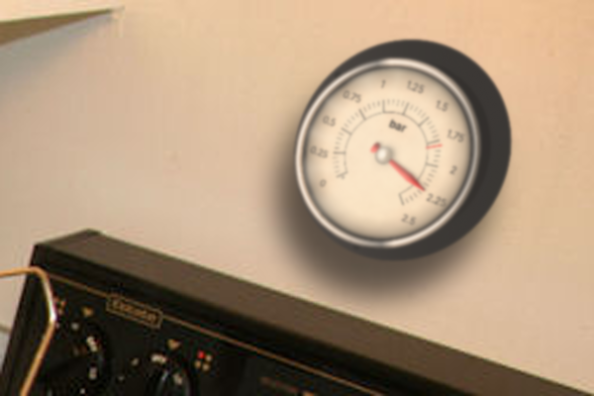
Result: 2.25 bar
